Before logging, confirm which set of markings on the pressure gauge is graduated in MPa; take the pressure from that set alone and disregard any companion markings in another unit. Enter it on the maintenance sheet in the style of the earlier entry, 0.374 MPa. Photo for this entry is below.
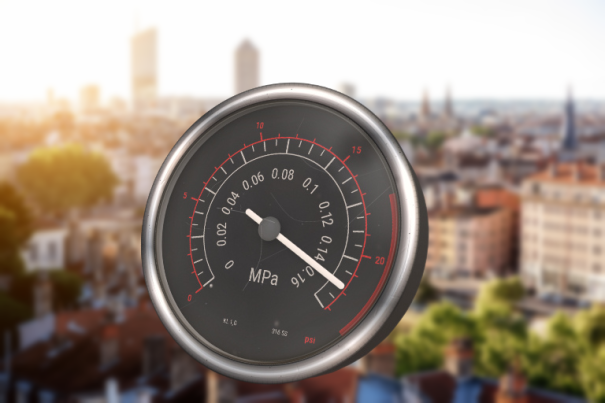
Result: 0.15 MPa
